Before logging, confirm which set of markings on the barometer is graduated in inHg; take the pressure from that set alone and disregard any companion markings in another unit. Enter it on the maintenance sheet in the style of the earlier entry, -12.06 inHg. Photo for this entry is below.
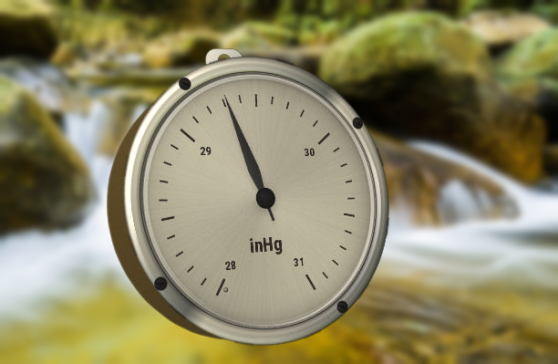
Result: 29.3 inHg
